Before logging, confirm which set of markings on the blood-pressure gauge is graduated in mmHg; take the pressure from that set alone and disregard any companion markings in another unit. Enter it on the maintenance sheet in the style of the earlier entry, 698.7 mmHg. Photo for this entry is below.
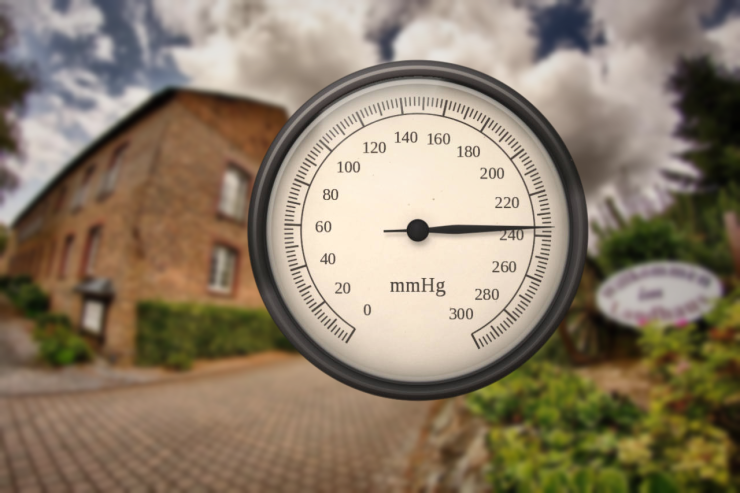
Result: 236 mmHg
